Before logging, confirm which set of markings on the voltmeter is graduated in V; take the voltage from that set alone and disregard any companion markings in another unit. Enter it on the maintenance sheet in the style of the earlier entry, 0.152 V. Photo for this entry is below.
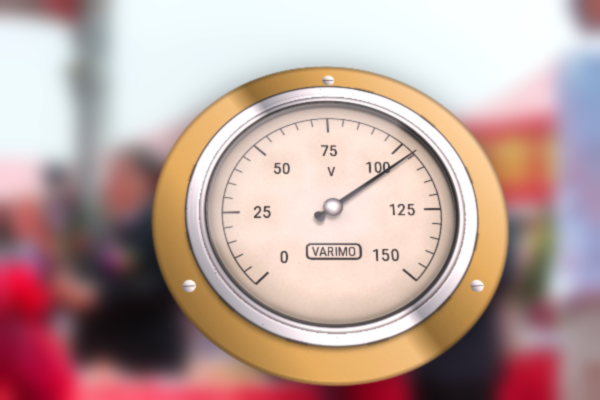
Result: 105 V
